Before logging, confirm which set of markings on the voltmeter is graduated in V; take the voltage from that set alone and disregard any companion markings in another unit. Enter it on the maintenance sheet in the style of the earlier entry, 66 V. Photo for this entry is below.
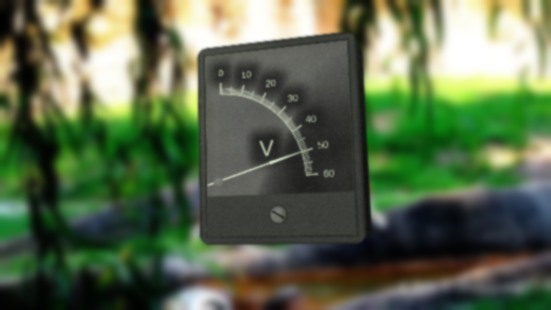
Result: 50 V
